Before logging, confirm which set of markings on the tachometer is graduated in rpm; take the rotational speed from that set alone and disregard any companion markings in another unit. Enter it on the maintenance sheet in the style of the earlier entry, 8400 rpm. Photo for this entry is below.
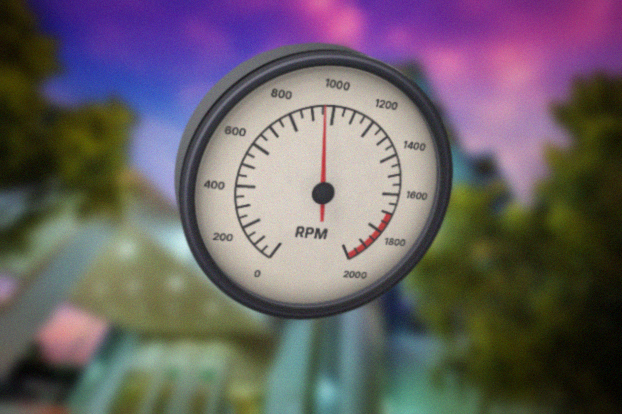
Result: 950 rpm
